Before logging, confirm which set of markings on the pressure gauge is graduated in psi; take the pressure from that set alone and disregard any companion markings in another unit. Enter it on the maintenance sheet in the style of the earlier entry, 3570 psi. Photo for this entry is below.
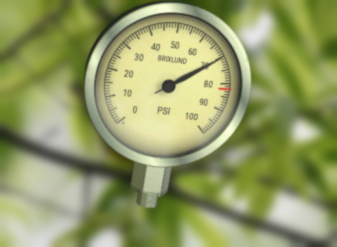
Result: 70 psi
